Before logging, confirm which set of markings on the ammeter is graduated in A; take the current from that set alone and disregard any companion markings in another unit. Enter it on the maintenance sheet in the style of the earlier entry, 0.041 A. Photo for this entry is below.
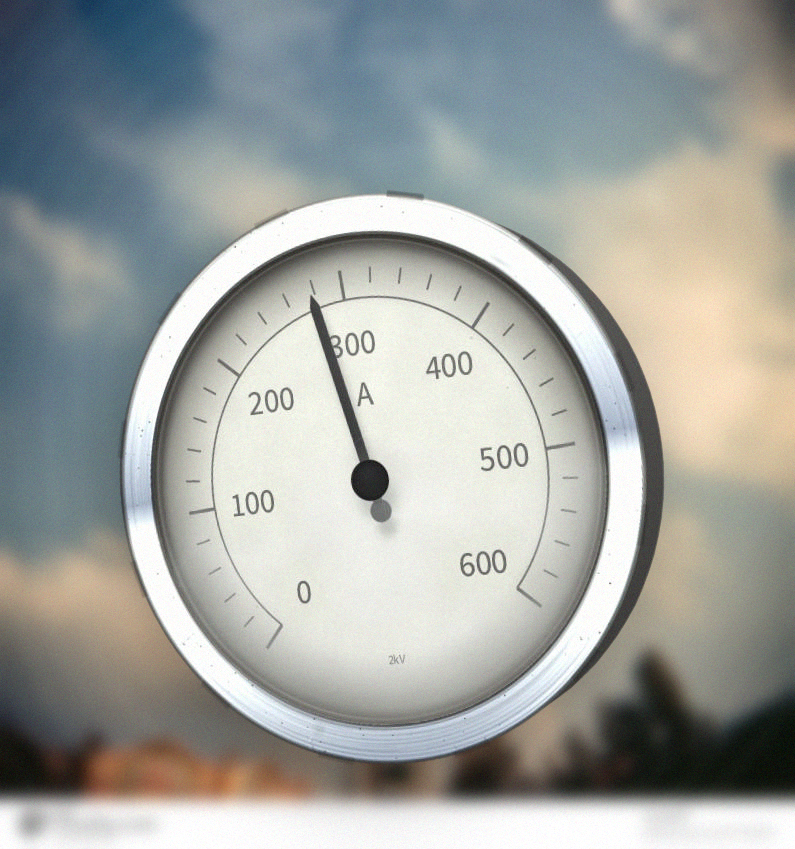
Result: 280 A
